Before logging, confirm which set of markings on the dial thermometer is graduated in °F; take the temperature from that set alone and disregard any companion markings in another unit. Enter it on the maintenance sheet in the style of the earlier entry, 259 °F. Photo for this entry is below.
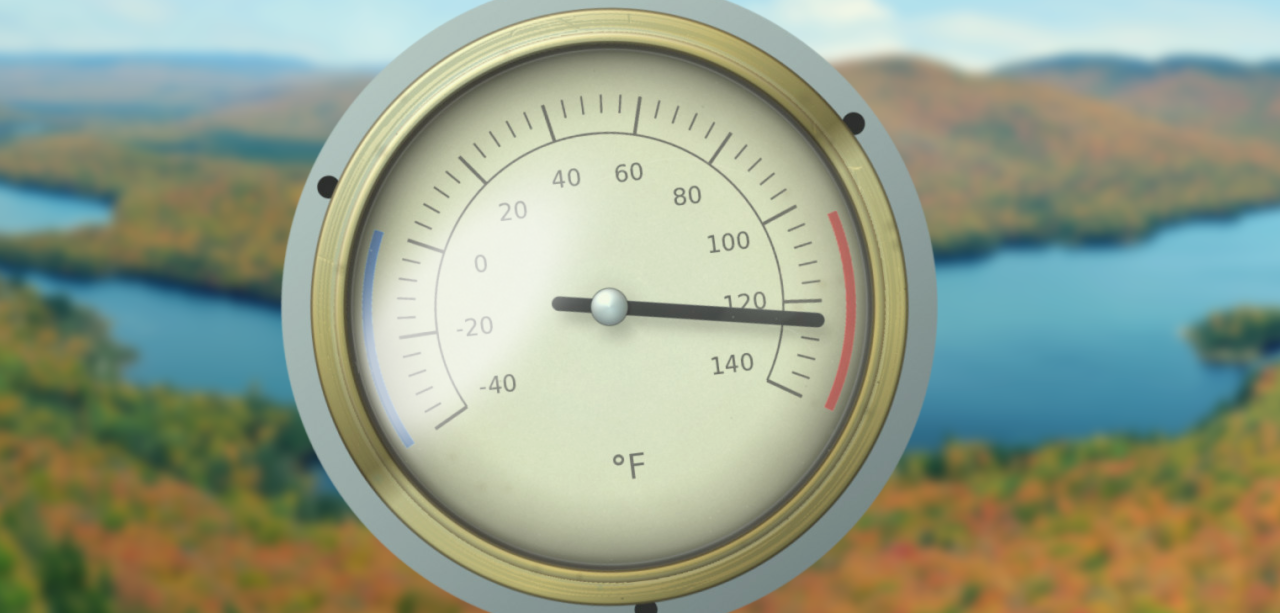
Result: 124 °F
